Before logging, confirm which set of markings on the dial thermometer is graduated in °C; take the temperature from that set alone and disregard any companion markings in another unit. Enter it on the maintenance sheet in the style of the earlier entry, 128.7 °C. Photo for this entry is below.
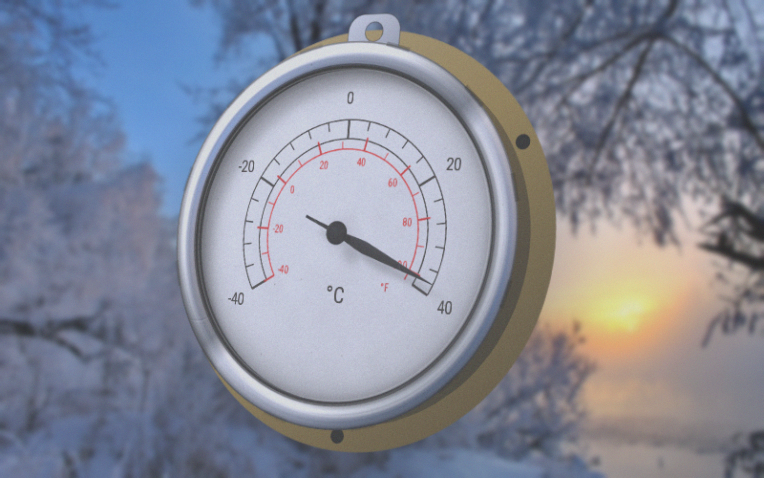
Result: 38 °C
